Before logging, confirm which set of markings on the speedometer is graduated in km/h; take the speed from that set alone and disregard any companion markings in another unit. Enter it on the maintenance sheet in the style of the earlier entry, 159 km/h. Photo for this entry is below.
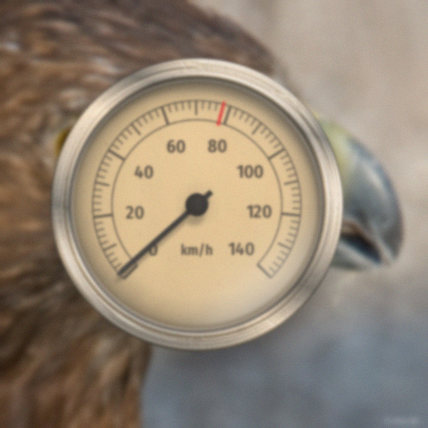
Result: 2 km/h
